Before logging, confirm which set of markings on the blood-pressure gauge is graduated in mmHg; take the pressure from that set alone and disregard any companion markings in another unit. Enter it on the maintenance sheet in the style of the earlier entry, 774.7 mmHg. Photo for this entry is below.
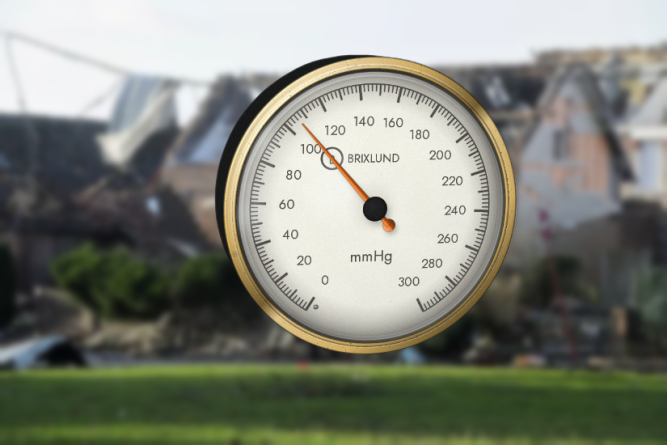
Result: 106 mmHg
